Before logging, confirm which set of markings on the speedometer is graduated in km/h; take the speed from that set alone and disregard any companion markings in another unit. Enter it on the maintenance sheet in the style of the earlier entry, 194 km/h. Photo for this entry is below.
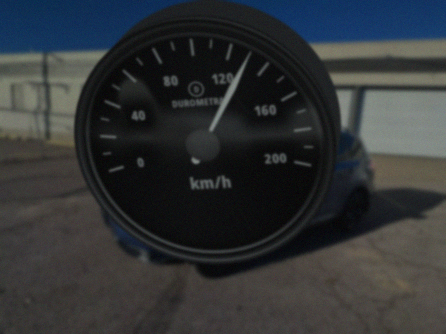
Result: 130 km/h
